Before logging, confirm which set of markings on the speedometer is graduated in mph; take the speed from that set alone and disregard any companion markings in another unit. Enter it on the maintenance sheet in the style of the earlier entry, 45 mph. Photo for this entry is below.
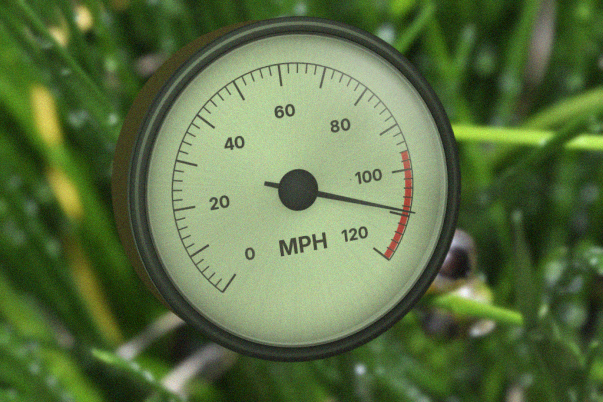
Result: 109 mph
